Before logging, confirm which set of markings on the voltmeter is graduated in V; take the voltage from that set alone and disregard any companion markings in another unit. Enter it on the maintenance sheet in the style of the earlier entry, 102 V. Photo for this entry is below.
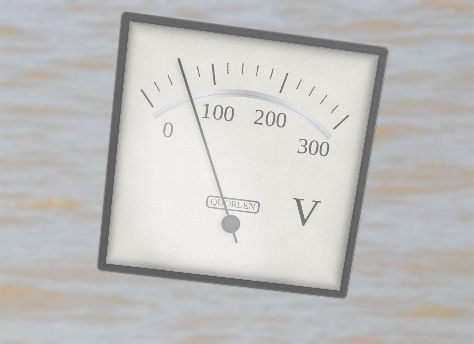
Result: 60 V
